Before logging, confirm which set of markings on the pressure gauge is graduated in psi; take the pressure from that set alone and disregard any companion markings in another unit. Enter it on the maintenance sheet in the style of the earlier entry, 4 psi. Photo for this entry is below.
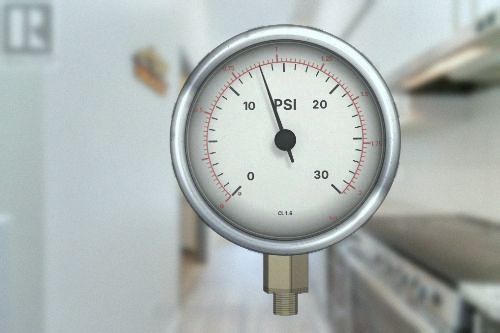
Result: 13 psi
